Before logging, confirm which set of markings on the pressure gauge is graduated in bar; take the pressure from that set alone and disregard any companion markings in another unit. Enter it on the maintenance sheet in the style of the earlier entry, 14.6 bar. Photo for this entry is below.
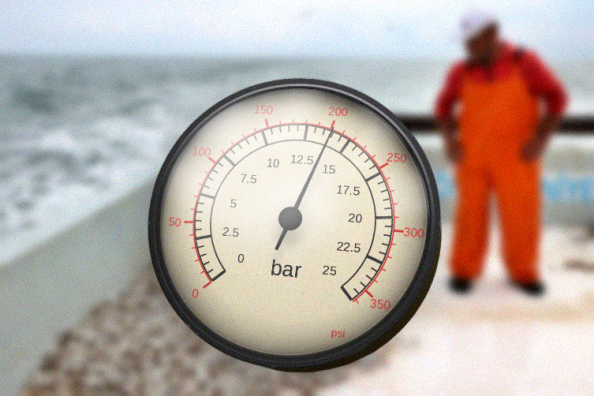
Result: 14 bar
